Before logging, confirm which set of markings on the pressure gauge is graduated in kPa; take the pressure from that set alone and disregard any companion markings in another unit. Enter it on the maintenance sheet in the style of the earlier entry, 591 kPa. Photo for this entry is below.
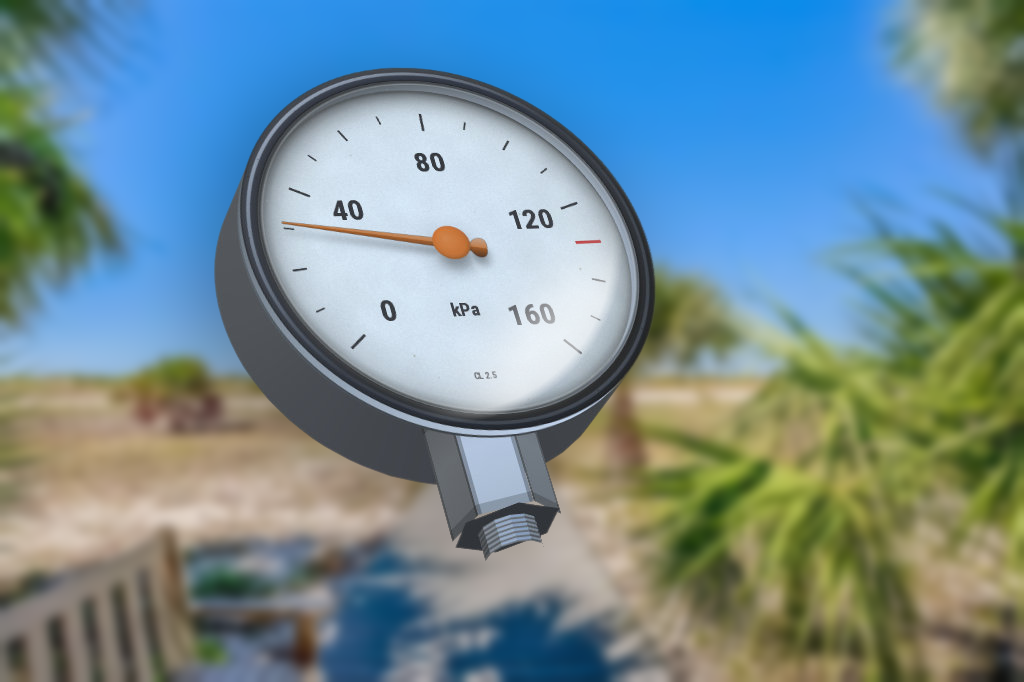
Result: 30 kPa
